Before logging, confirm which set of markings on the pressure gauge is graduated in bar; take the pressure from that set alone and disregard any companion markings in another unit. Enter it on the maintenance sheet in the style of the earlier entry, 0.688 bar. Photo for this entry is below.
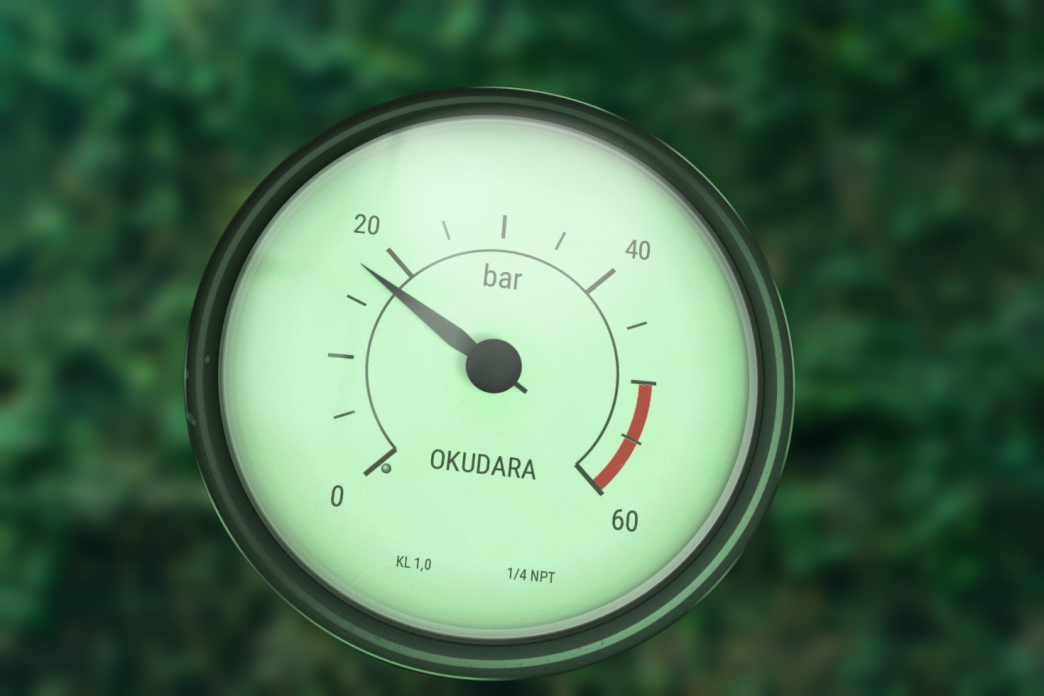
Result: 17.5 bar
